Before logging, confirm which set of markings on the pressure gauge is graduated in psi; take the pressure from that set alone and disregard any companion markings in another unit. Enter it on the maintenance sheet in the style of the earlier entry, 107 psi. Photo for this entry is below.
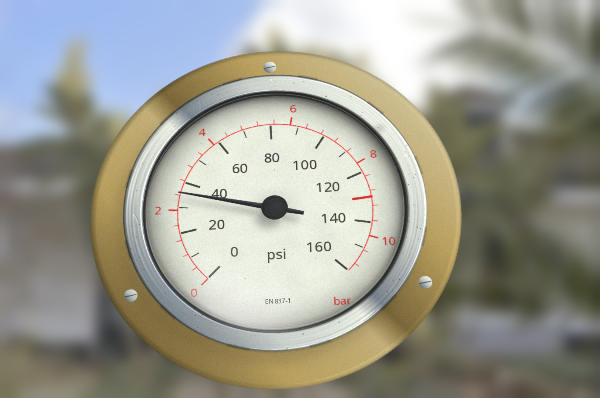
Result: 35 psi
